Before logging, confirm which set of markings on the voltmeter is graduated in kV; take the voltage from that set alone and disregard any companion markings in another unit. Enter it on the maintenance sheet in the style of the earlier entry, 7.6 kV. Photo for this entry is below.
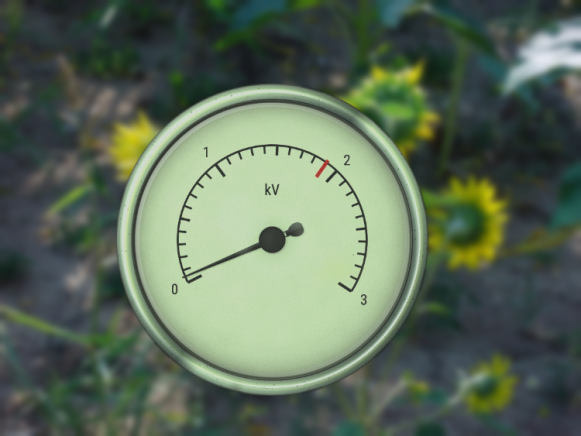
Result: 0.05 kV
